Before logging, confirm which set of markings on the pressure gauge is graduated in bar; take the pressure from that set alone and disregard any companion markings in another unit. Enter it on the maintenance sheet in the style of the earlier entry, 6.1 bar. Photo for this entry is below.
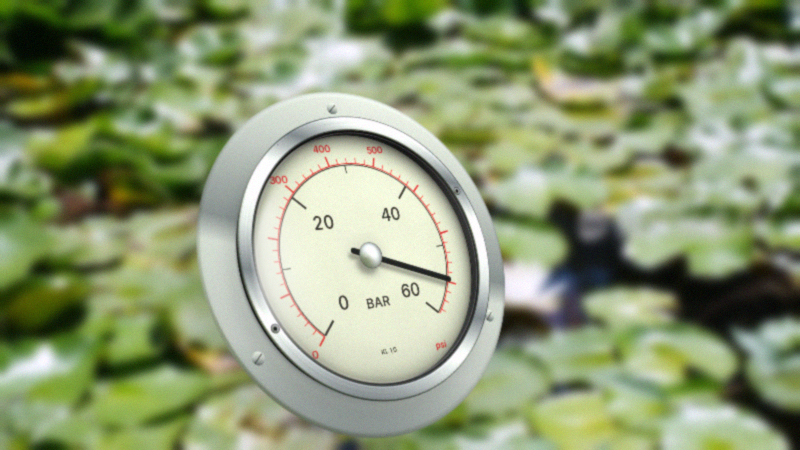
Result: 55 bar
